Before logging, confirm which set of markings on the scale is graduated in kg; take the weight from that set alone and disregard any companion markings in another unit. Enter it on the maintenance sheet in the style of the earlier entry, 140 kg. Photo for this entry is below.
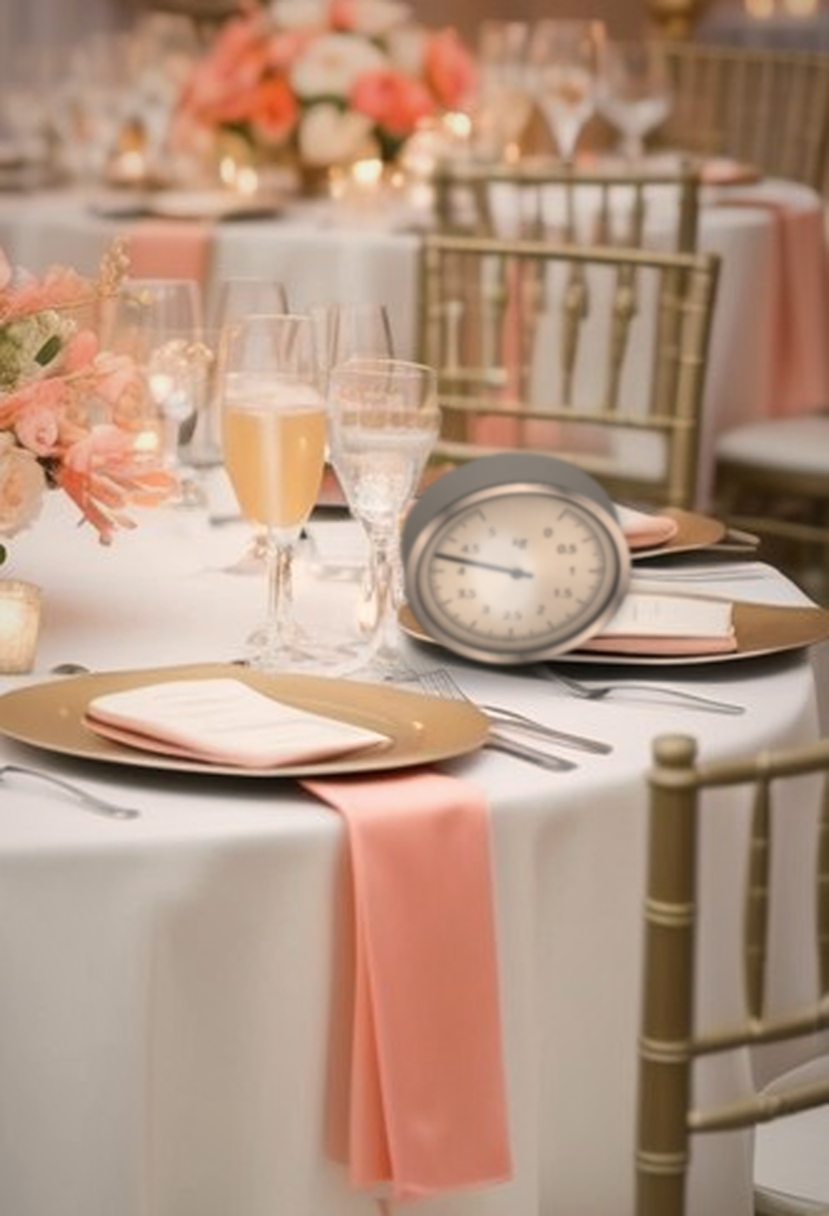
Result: 4.25 kg
